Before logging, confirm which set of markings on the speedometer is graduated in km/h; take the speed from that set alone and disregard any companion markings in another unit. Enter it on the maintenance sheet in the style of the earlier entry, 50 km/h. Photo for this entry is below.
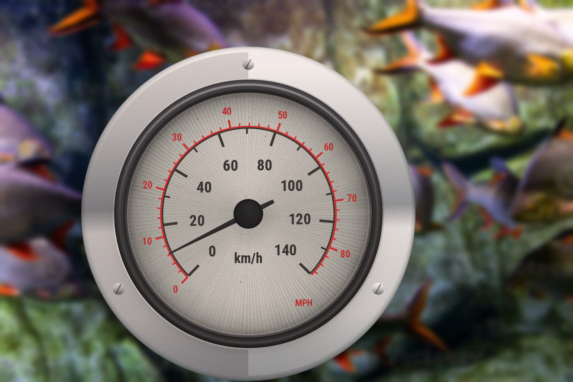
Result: 10 km/h
